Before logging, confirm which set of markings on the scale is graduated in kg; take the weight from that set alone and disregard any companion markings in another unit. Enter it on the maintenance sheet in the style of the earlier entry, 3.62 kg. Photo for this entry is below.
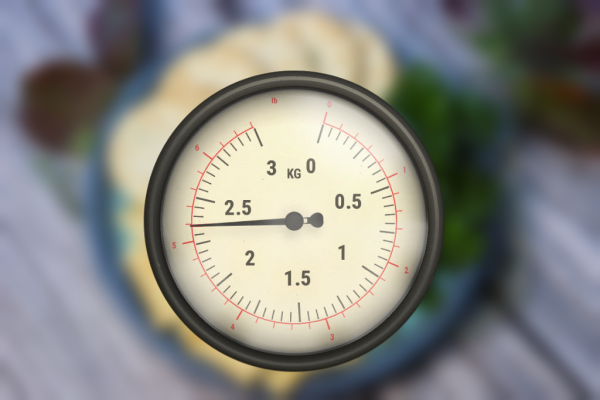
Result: 2.35 kg
